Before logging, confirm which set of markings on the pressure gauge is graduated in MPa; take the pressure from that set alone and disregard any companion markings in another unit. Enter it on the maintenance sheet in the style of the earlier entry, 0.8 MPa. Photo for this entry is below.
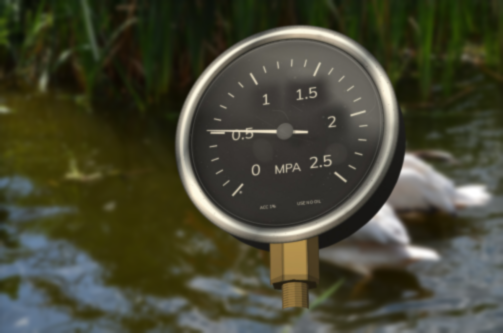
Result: 0.5 MPa
